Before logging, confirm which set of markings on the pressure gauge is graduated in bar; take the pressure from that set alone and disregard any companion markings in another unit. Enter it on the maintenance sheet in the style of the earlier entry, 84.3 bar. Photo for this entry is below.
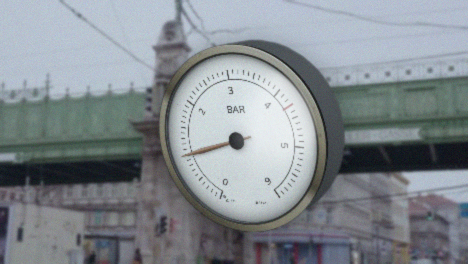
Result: 1 bar
